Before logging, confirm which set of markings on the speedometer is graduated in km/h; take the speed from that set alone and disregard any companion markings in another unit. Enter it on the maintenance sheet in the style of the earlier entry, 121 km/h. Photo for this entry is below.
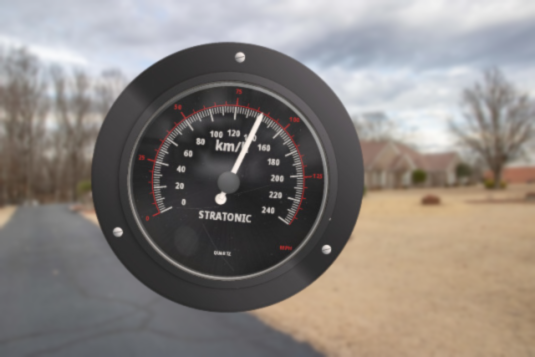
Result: 140 km/h
